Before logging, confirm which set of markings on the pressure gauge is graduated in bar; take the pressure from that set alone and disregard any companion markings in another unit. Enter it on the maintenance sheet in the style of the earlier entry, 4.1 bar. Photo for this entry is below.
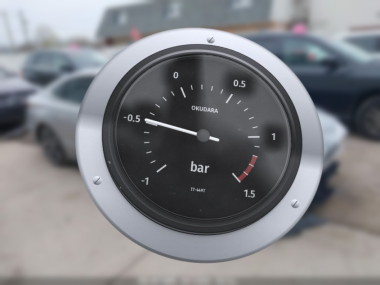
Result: -0.5 bar
